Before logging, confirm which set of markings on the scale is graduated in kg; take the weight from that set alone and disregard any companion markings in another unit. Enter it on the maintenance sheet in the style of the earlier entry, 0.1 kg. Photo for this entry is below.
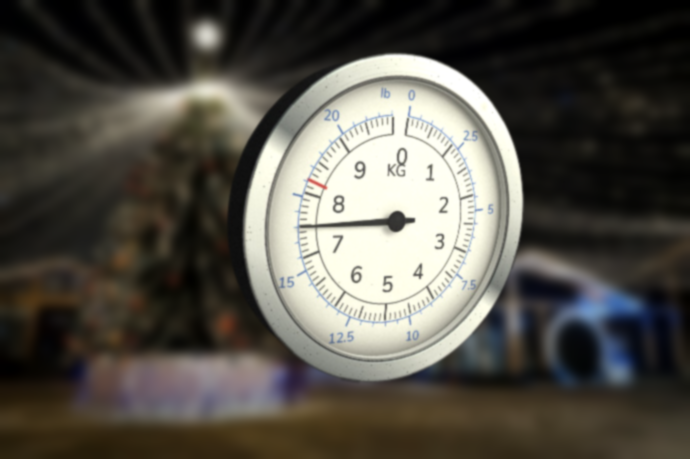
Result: 7.5 kg
